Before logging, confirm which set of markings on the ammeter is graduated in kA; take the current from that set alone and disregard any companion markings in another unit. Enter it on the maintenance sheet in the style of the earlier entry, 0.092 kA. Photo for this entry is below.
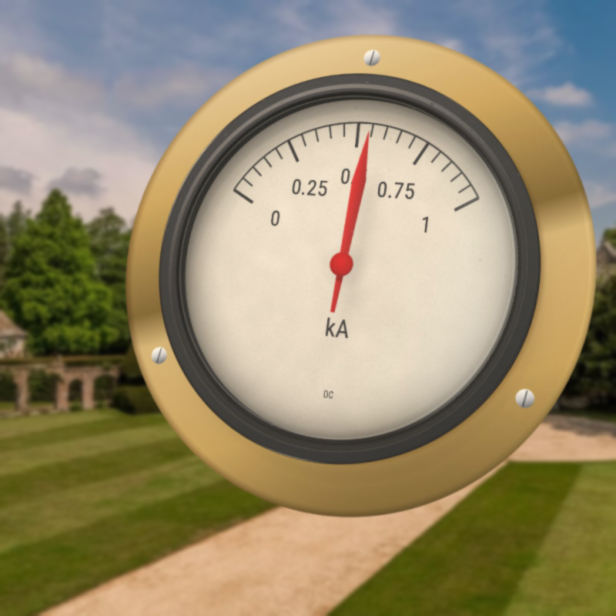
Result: 0.55 kA
